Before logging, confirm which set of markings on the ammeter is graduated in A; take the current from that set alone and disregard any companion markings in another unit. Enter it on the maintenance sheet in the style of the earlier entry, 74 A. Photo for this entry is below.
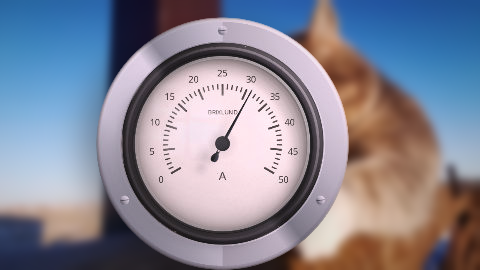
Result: 31 A
